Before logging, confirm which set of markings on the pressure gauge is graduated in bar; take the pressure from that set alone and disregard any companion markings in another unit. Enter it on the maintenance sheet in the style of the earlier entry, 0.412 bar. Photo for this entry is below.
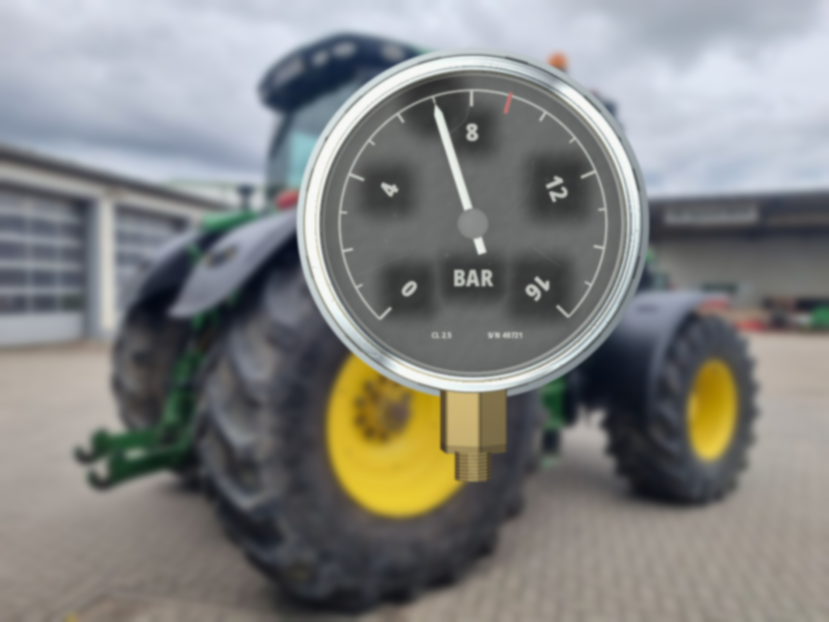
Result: 7 bar
